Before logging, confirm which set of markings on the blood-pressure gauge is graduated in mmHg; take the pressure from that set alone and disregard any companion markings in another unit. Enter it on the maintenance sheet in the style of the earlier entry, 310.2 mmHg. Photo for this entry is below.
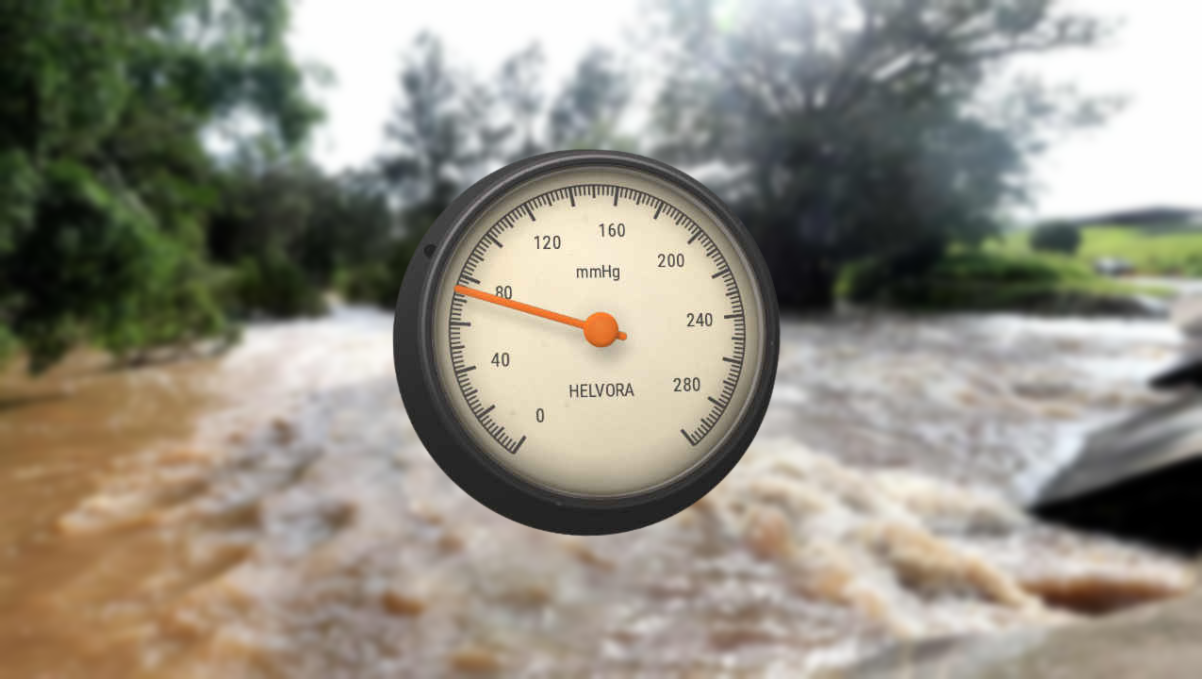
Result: 74 mmHg
